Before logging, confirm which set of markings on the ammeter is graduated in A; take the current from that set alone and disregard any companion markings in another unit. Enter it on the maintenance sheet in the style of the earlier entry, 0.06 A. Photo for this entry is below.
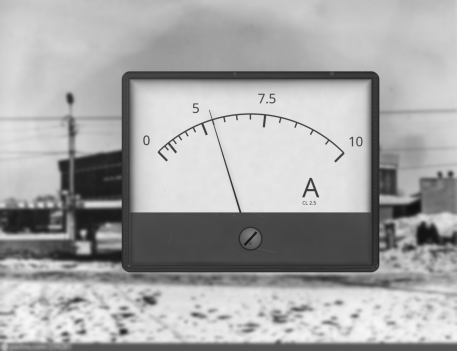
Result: 5.5 A
